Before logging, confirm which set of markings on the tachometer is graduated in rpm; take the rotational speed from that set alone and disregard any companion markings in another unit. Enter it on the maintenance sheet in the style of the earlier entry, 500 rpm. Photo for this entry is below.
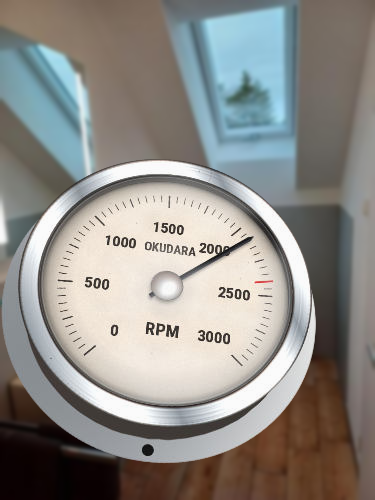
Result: 2100 rpm
